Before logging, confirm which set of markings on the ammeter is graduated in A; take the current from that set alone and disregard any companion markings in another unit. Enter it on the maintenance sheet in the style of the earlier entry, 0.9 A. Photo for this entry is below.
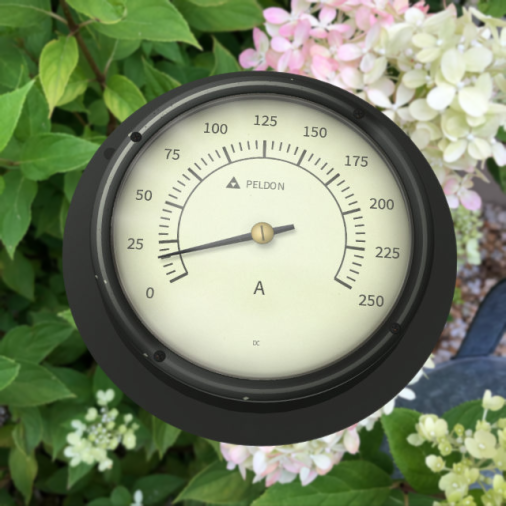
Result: 15 A
